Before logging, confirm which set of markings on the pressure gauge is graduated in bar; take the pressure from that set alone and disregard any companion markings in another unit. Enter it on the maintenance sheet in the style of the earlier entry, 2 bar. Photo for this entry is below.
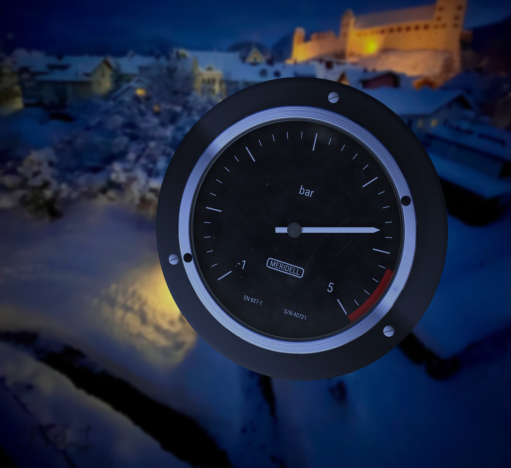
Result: 3.7 bar
